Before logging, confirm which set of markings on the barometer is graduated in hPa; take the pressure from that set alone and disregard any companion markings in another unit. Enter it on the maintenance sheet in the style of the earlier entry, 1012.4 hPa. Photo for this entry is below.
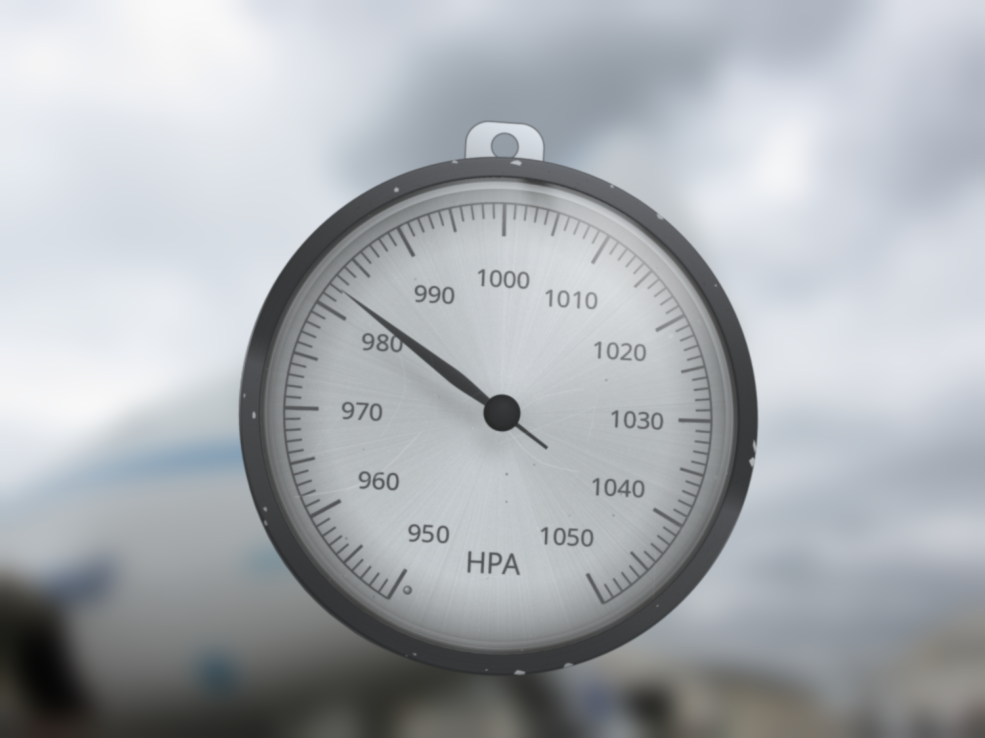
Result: 982 hPa
